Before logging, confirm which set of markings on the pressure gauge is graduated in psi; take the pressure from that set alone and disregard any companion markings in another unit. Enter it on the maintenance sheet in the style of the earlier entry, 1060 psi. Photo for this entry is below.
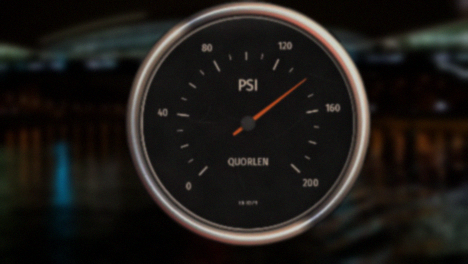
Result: 140 psi
